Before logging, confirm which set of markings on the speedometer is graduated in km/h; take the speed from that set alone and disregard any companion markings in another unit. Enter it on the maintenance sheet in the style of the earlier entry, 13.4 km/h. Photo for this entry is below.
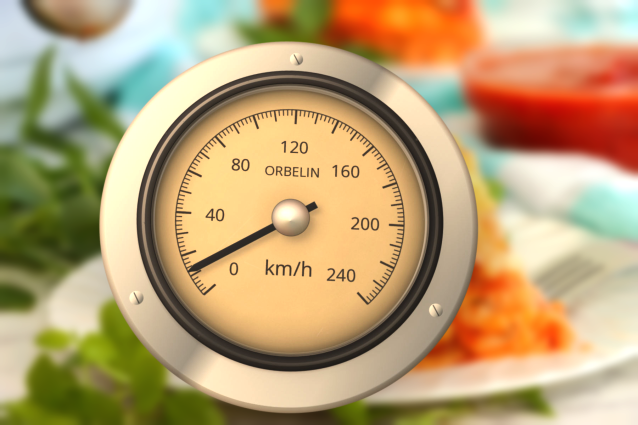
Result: 12 km/h
